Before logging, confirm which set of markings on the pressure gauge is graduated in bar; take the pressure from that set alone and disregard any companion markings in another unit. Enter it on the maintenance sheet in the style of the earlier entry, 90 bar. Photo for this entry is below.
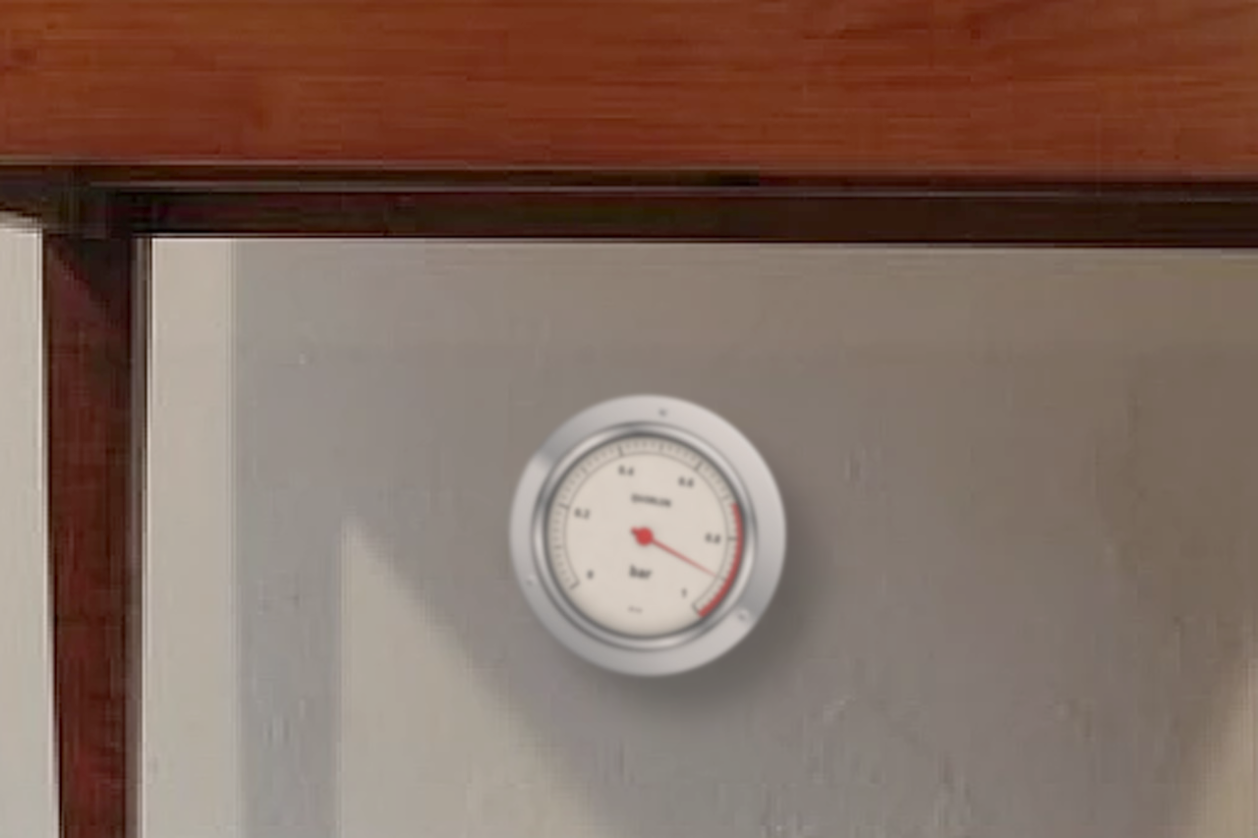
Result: 0.9 bar
